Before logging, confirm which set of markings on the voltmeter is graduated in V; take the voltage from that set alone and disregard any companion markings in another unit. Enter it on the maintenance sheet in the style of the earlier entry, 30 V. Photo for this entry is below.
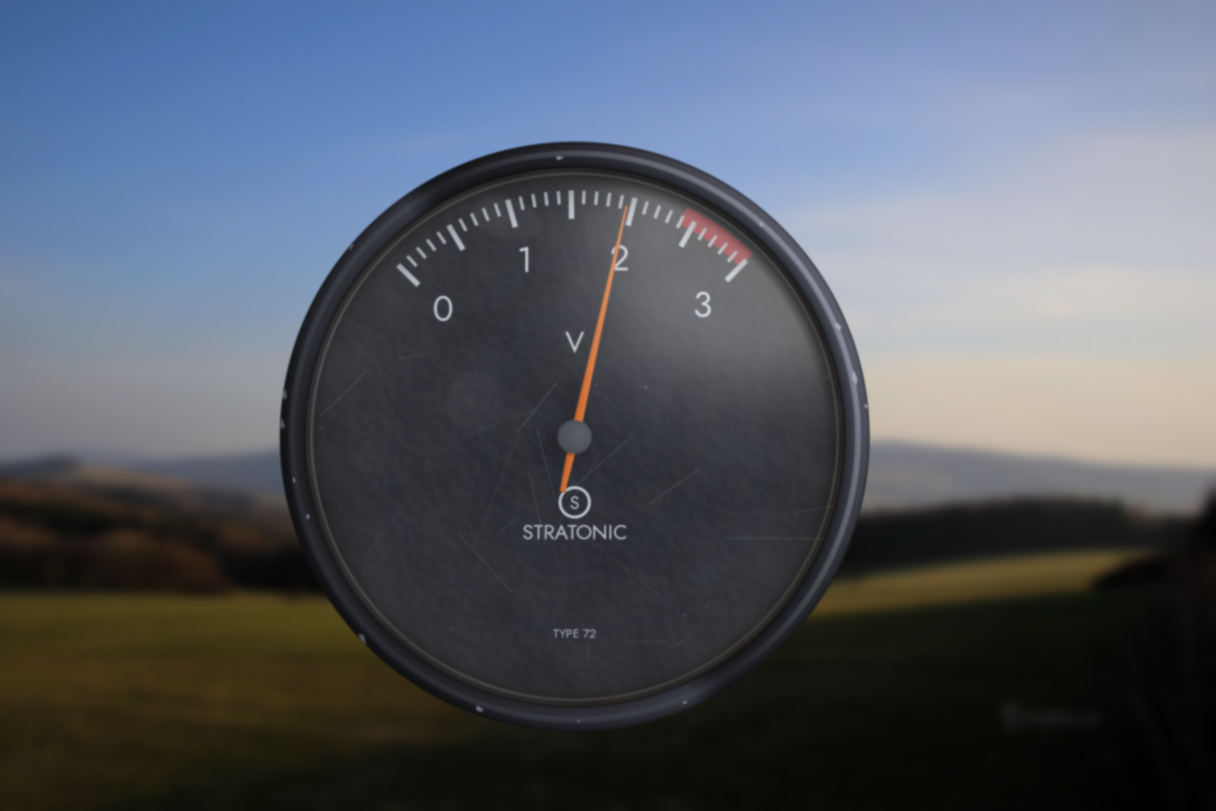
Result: 1.95 V
